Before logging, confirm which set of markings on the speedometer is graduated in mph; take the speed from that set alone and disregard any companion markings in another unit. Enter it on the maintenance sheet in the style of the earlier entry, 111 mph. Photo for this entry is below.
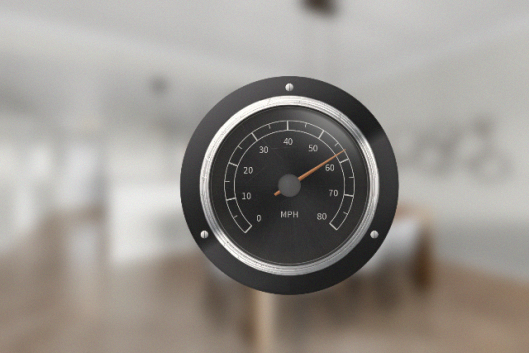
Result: 57.5 mph
